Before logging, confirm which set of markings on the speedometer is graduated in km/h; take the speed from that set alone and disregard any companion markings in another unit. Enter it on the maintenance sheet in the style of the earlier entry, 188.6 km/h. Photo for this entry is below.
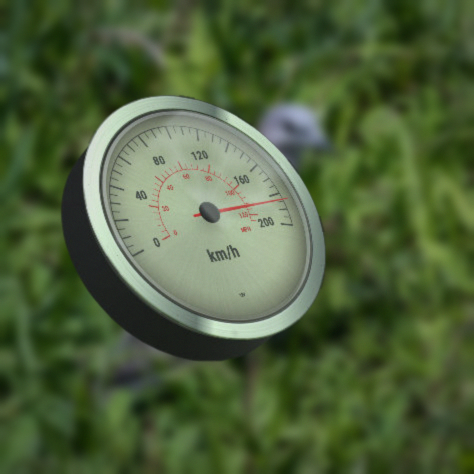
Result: 185 km/h
